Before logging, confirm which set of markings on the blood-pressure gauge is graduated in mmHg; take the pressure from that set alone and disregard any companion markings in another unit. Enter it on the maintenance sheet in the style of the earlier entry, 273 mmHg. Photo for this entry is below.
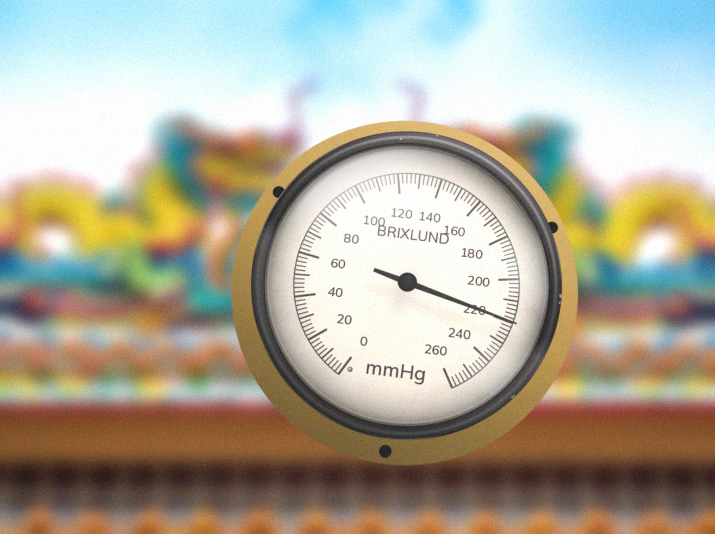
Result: 220 mmHg
